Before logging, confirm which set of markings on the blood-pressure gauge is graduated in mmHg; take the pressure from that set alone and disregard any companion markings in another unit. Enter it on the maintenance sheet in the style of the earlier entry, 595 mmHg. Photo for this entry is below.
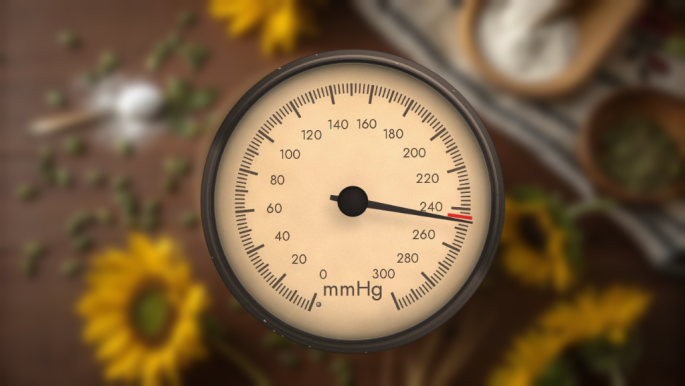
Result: 246 mmHg
